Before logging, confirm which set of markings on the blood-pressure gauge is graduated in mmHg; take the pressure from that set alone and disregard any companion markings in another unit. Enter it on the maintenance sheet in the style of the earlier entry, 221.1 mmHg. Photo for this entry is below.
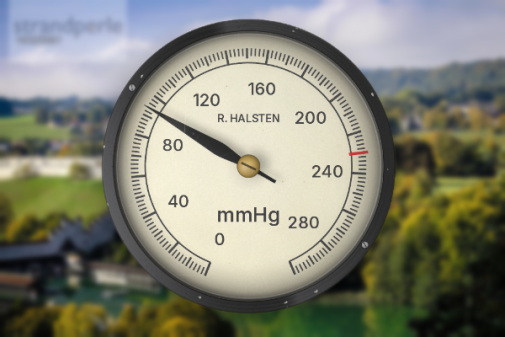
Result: 94 mmHg
